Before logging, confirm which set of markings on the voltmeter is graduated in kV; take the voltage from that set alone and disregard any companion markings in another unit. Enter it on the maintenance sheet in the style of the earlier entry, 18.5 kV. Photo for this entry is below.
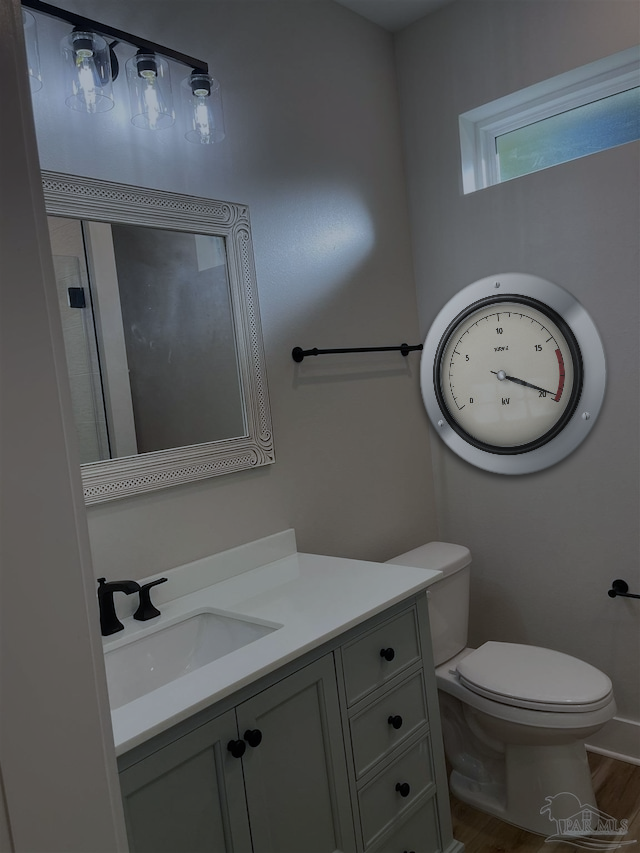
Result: 19.5 kV
